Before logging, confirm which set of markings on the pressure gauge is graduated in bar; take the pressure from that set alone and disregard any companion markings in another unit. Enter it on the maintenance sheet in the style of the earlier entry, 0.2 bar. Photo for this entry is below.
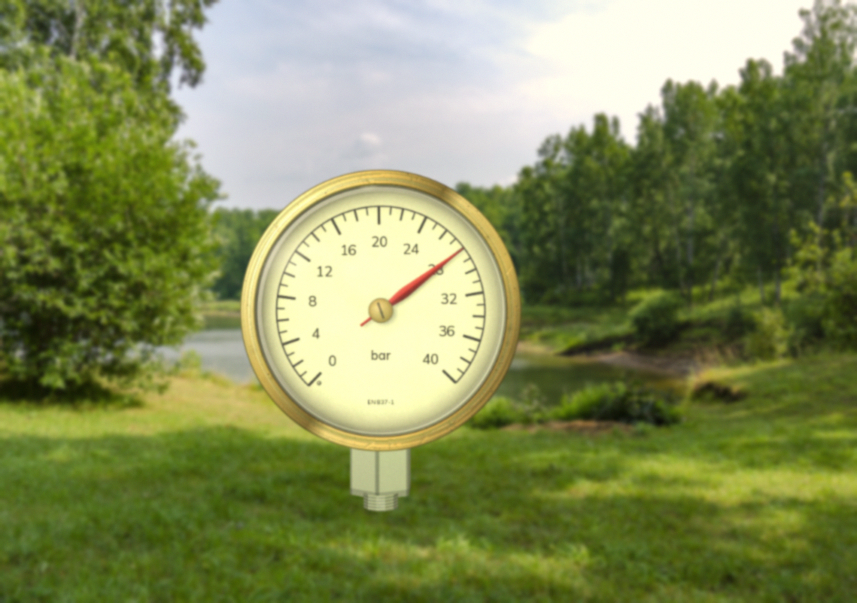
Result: 28 bar
